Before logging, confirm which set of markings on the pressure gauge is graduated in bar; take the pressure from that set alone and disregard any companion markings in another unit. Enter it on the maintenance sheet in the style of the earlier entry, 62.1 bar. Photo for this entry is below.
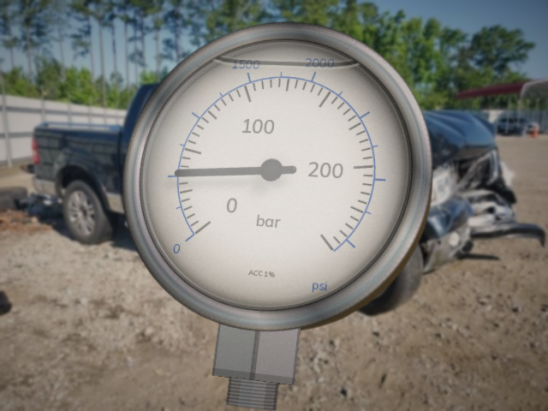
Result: 35 bar
